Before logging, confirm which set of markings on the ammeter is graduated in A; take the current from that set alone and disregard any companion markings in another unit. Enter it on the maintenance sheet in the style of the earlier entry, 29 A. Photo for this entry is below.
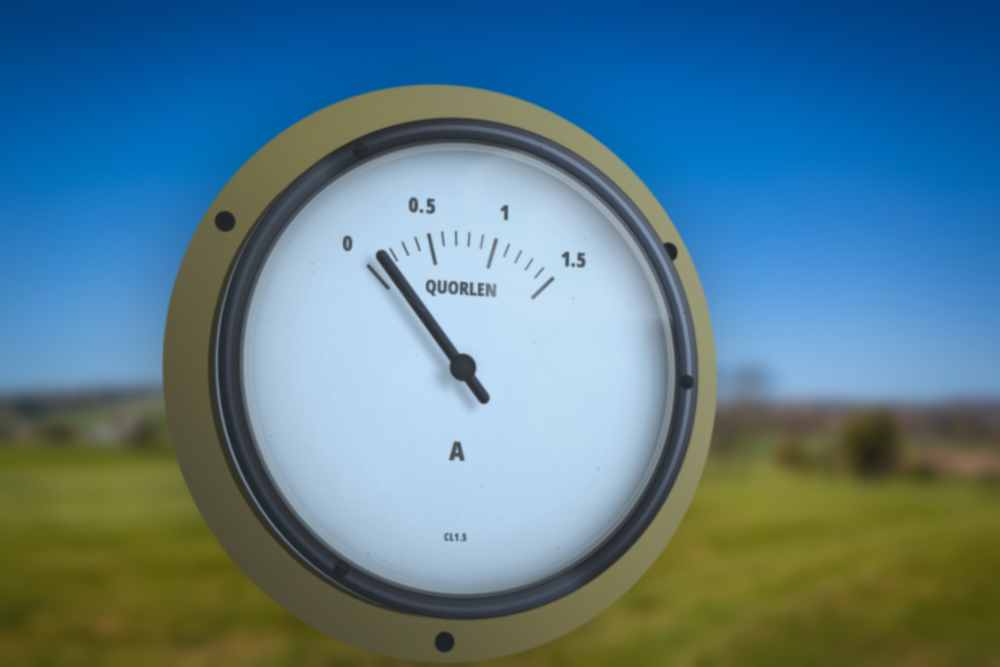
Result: 0.1 A
